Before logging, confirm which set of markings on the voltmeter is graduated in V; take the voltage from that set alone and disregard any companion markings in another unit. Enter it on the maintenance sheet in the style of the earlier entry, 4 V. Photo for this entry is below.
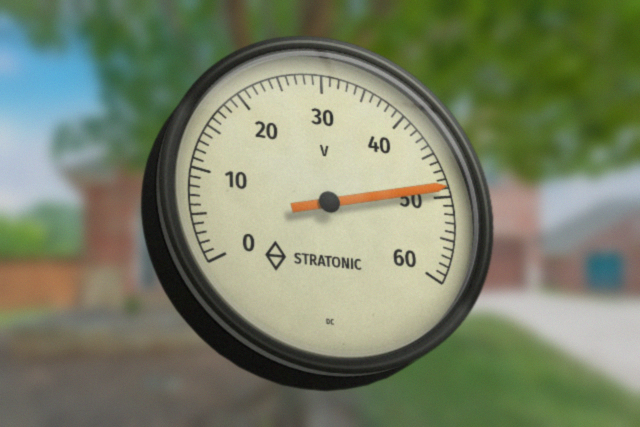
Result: 49 V
